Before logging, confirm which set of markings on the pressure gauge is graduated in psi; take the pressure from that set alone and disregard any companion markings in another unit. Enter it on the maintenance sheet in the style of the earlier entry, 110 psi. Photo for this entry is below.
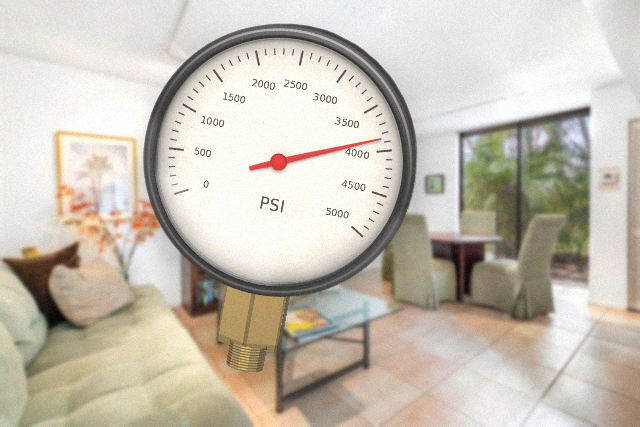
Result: 3850 psi
